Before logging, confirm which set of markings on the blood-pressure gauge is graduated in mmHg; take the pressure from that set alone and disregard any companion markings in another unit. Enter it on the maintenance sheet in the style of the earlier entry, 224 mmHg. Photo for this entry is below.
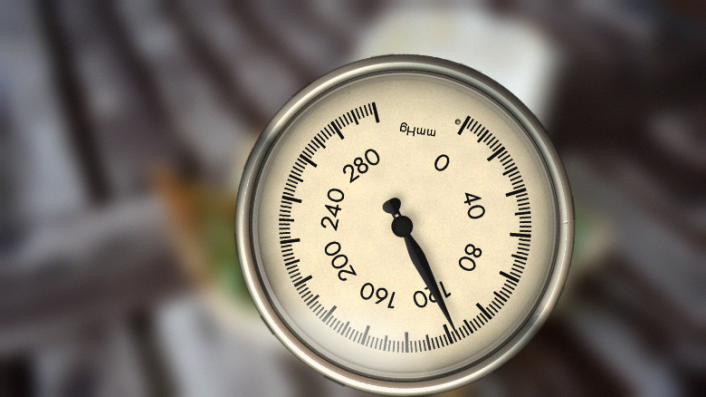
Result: 116 mmHg
